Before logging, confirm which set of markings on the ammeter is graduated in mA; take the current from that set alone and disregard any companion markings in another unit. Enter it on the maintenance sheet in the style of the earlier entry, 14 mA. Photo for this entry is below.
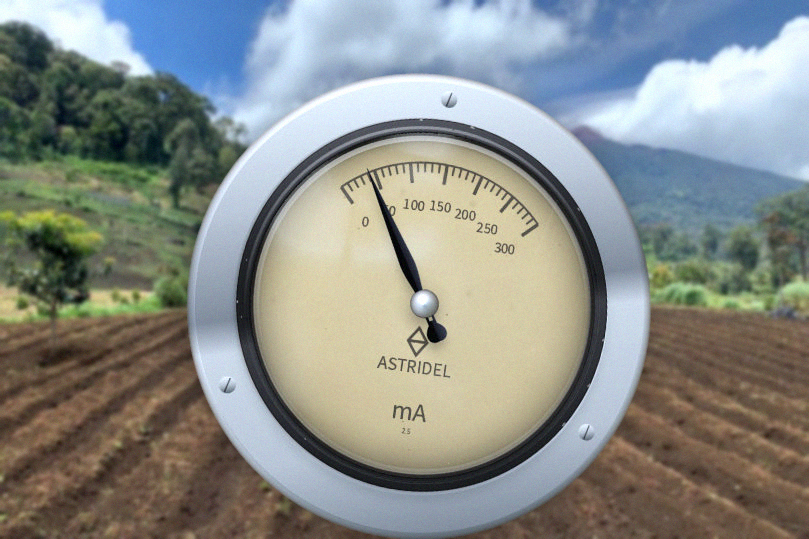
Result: 40 mA
